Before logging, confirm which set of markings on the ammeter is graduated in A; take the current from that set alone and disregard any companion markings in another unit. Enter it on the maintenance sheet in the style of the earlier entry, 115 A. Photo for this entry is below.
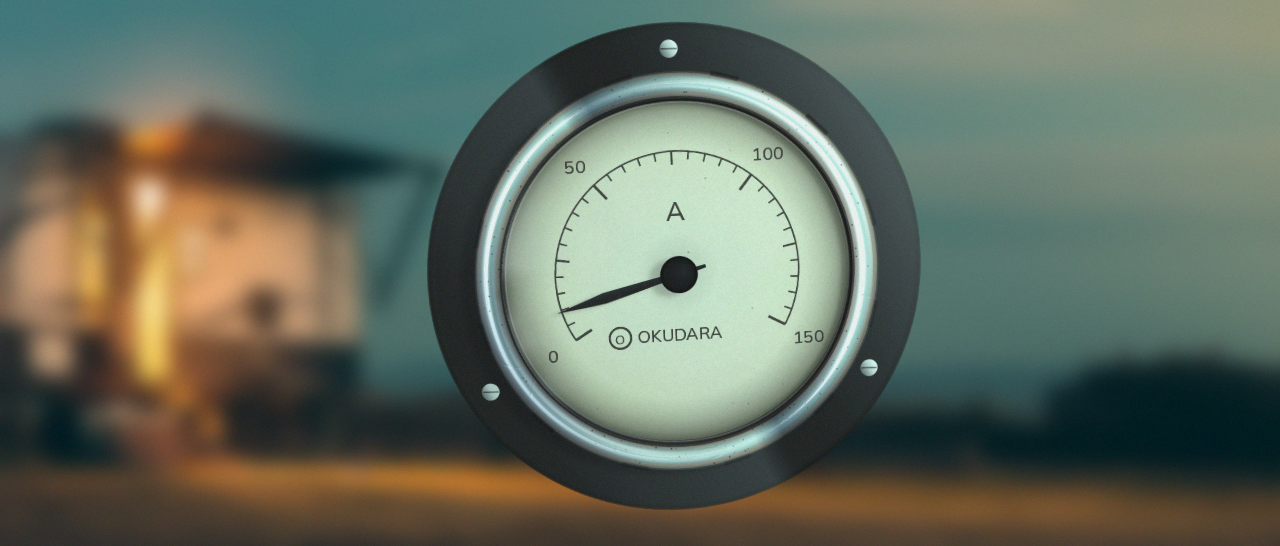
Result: 10 A
